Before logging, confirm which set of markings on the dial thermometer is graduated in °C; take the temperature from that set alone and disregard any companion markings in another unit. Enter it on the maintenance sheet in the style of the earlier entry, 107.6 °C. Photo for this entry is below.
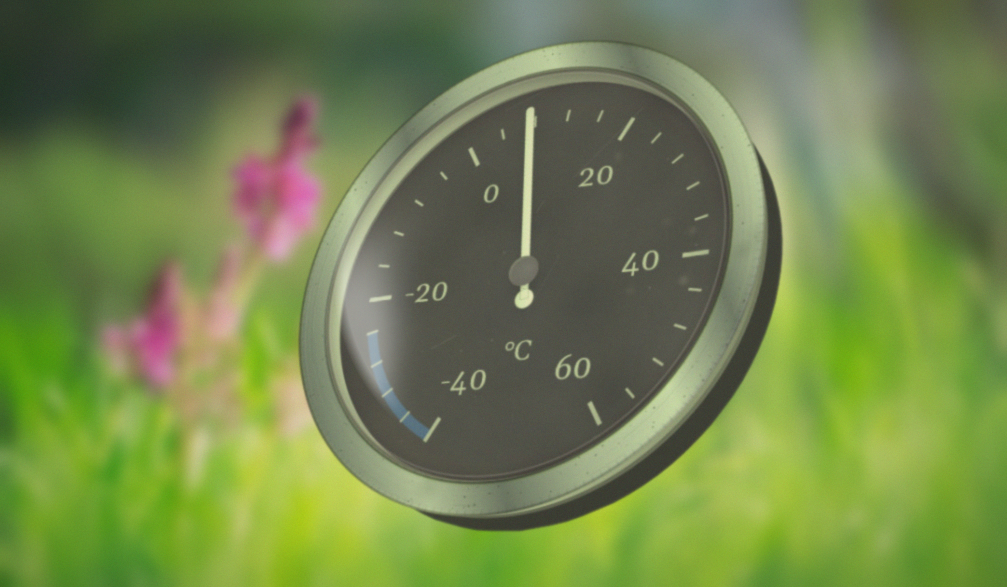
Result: 8 °C
